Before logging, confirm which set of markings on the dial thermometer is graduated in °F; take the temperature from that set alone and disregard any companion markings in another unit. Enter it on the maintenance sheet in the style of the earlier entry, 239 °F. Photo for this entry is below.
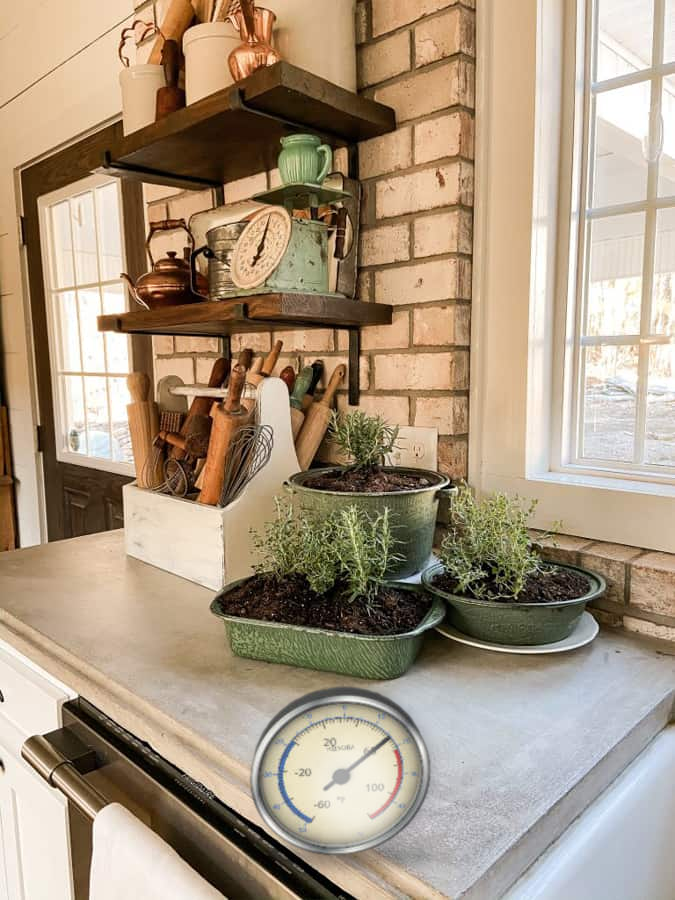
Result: 60 °F
